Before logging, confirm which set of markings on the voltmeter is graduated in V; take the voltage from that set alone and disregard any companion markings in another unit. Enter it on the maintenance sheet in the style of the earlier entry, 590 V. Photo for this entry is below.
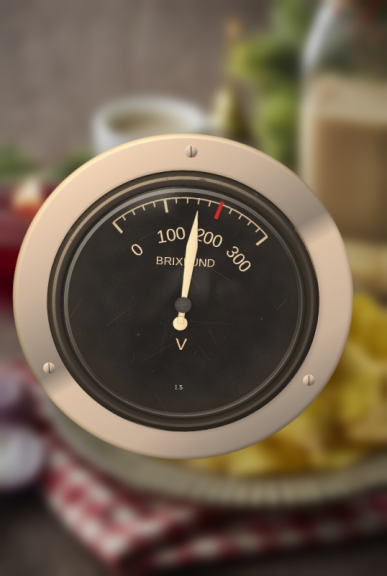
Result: 160 V
